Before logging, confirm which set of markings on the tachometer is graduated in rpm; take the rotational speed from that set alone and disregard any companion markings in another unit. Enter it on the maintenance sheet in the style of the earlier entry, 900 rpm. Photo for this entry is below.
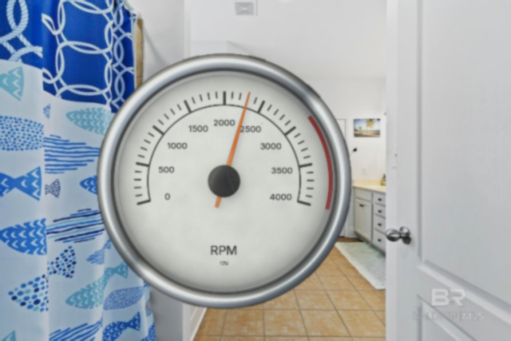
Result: 2300 rpm
